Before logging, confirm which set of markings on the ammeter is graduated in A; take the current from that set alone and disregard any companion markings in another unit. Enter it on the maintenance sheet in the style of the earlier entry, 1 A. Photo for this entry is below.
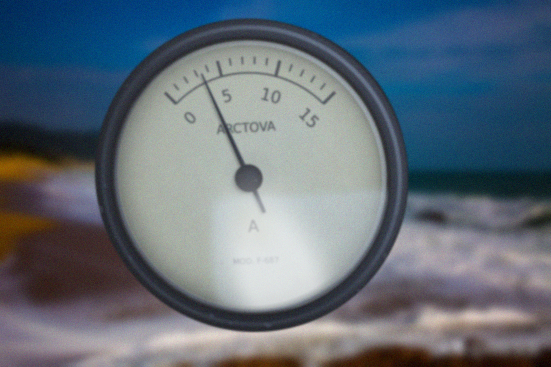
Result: 3.5 A
